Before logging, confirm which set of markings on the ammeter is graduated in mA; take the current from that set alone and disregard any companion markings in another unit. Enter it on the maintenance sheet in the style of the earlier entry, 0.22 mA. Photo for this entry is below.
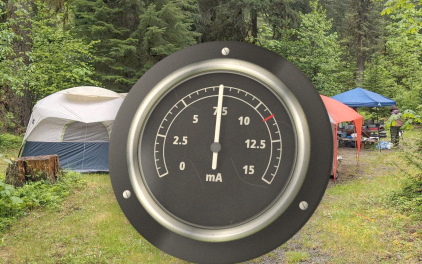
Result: 7.5 mA
